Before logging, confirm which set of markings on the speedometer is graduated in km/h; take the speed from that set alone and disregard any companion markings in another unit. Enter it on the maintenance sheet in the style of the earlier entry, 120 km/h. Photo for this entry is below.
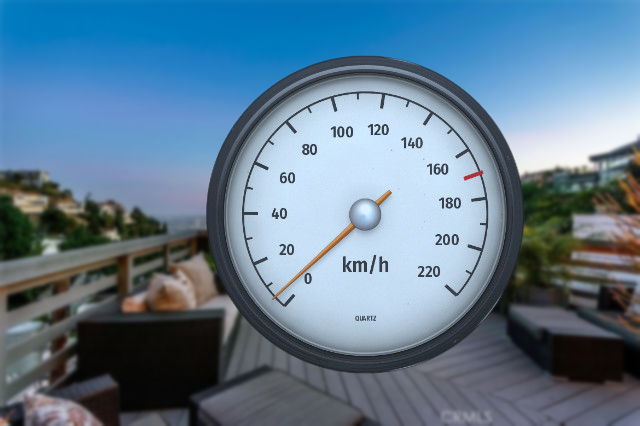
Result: 5 km/h
